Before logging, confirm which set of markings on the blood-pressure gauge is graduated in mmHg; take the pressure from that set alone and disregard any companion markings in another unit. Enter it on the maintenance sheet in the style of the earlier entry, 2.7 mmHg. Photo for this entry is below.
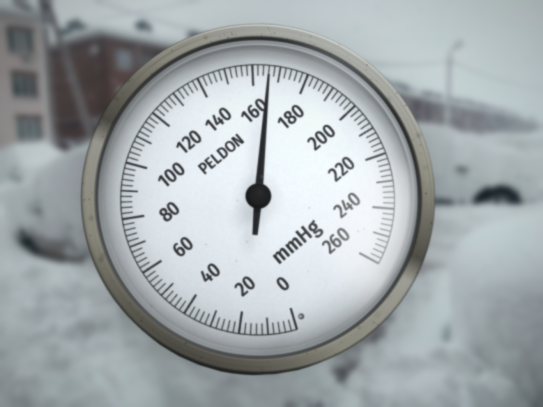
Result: 166 mmHg
